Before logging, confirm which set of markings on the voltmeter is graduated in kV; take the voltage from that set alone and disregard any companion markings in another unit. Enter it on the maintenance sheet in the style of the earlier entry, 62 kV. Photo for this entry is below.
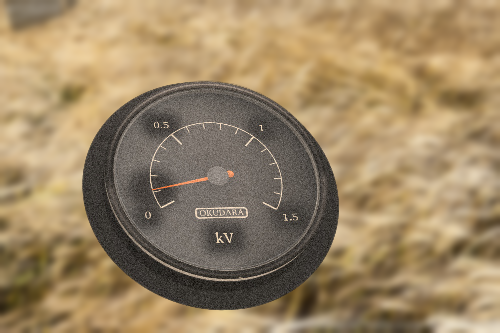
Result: 0.1 kV
